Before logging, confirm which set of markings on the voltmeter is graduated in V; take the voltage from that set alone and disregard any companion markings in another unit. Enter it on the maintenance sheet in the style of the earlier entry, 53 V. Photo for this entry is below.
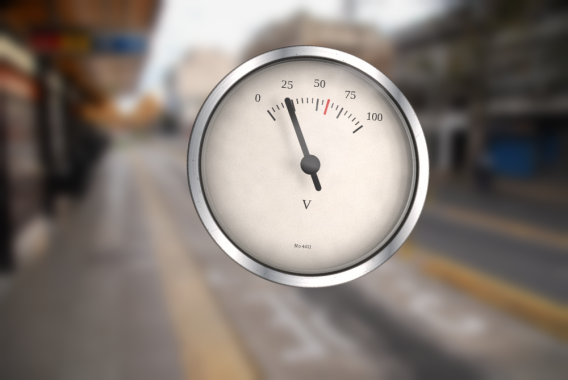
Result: 20 V
